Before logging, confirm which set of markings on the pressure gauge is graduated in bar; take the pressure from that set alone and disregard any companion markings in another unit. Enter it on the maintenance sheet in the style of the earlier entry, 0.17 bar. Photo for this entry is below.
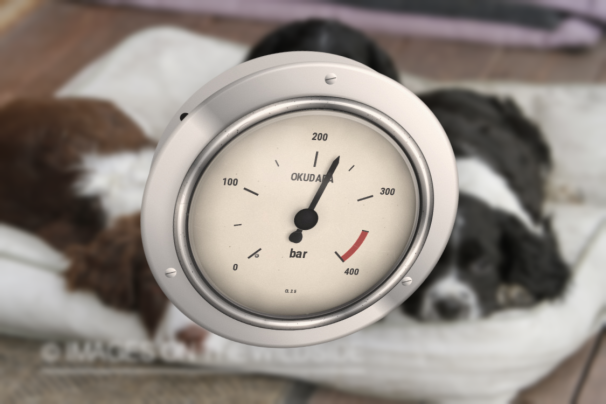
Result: 225 bar
